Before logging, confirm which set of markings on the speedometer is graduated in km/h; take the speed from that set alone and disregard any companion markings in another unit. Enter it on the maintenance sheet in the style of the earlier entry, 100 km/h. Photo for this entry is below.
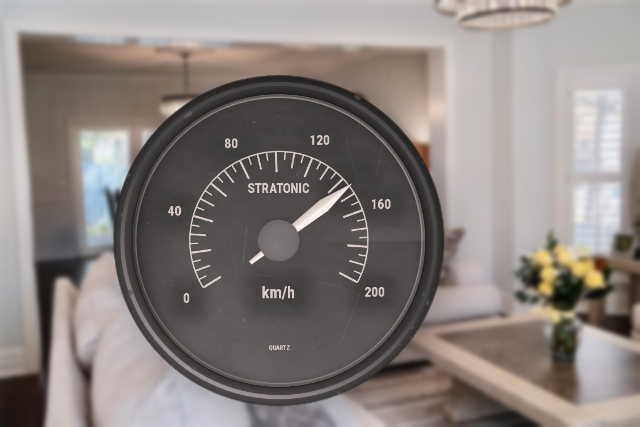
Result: 145 km/h
